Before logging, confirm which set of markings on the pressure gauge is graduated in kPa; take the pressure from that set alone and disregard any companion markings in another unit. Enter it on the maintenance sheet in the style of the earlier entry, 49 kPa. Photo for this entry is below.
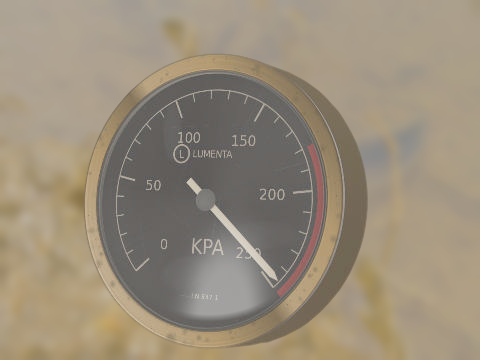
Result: 245 kPa
